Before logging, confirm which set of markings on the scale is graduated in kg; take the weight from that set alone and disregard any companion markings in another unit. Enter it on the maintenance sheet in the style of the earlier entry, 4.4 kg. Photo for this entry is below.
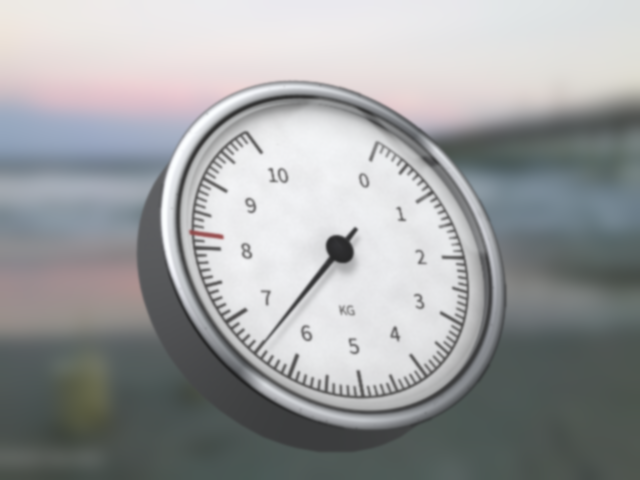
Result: 6.5 kg
